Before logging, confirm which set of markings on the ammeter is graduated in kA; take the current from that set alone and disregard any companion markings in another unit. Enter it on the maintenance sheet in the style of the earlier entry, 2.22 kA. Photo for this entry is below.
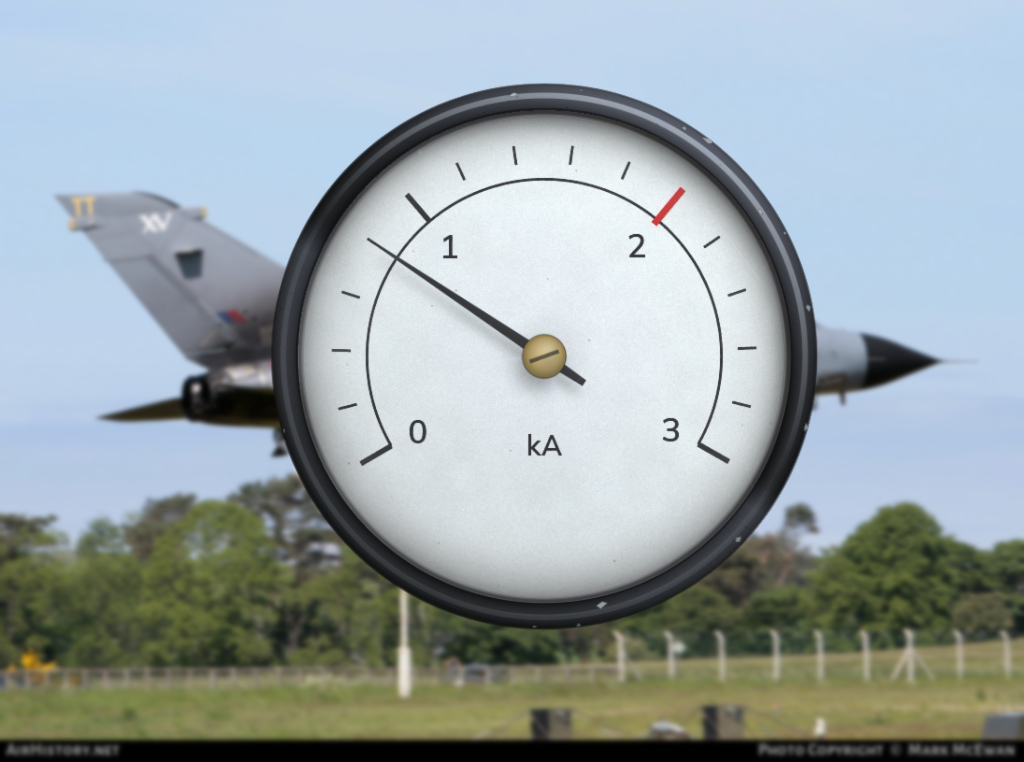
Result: 0.8 kA
